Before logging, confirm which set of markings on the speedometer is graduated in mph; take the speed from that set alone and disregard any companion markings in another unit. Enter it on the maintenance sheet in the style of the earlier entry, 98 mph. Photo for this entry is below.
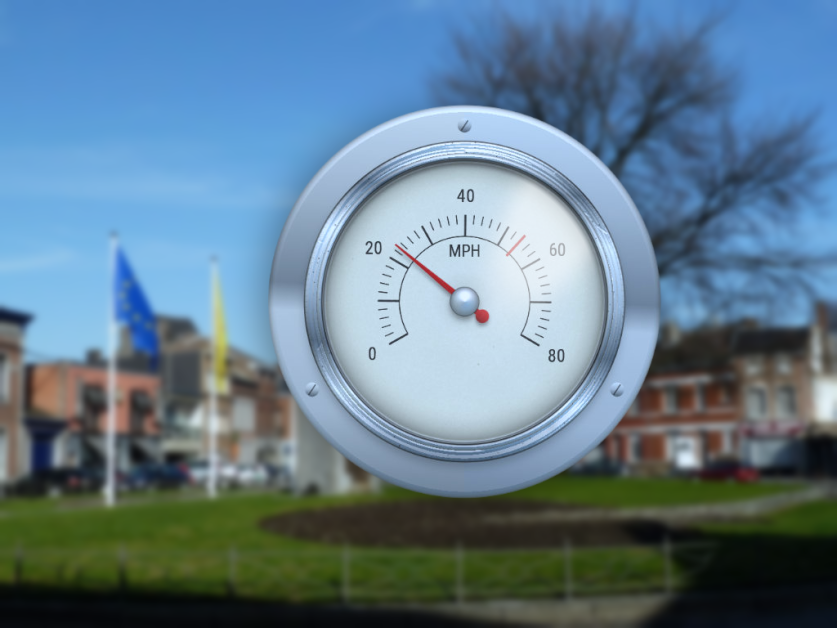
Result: 23 mph
